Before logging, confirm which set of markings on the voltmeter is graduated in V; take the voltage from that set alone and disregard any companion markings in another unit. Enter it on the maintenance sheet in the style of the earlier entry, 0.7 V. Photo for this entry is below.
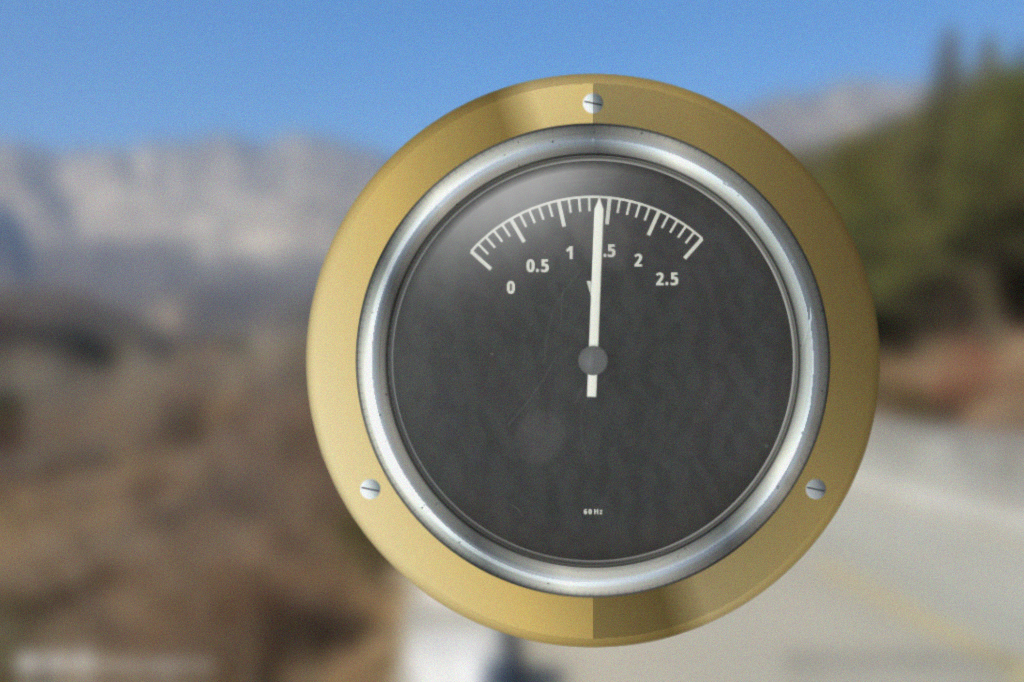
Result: 1.4 V
